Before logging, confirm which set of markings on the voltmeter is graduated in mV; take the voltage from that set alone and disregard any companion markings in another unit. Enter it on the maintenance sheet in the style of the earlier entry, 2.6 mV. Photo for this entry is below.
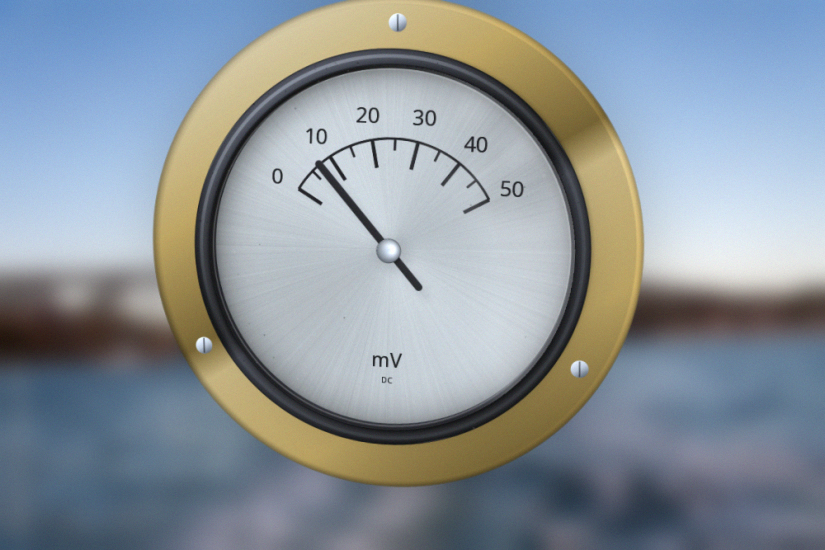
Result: 7.5 mV
